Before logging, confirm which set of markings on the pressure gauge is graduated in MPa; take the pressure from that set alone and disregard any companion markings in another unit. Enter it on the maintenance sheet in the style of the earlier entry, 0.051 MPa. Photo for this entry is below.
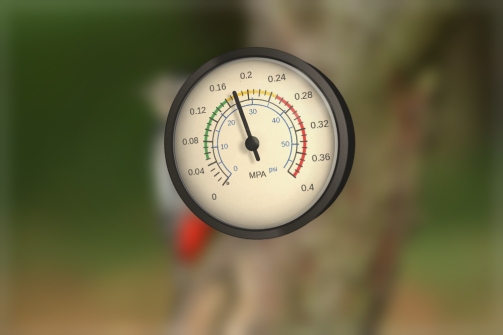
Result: 0.18 MPa
